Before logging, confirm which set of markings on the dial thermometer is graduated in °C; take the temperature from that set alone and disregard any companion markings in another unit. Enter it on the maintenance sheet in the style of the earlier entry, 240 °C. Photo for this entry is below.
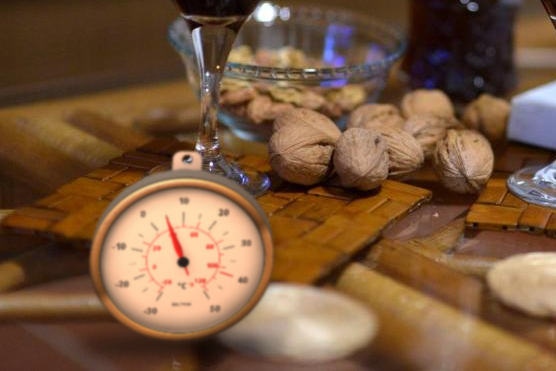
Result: 5 °C
